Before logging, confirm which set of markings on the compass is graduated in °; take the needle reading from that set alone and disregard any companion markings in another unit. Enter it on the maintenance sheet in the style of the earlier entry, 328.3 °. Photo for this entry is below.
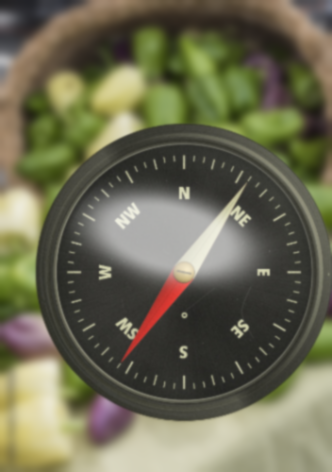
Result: 215 °
